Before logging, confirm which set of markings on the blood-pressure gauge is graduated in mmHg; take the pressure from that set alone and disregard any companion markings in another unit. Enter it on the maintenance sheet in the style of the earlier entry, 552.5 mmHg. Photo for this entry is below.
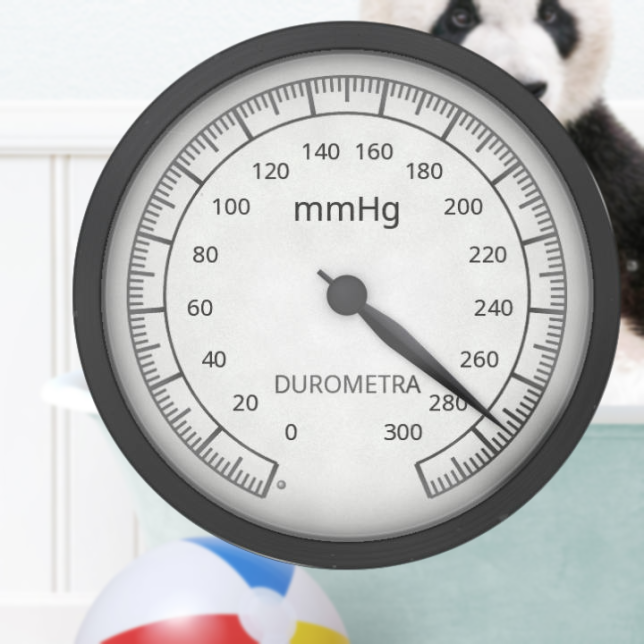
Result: 274 mmHg
